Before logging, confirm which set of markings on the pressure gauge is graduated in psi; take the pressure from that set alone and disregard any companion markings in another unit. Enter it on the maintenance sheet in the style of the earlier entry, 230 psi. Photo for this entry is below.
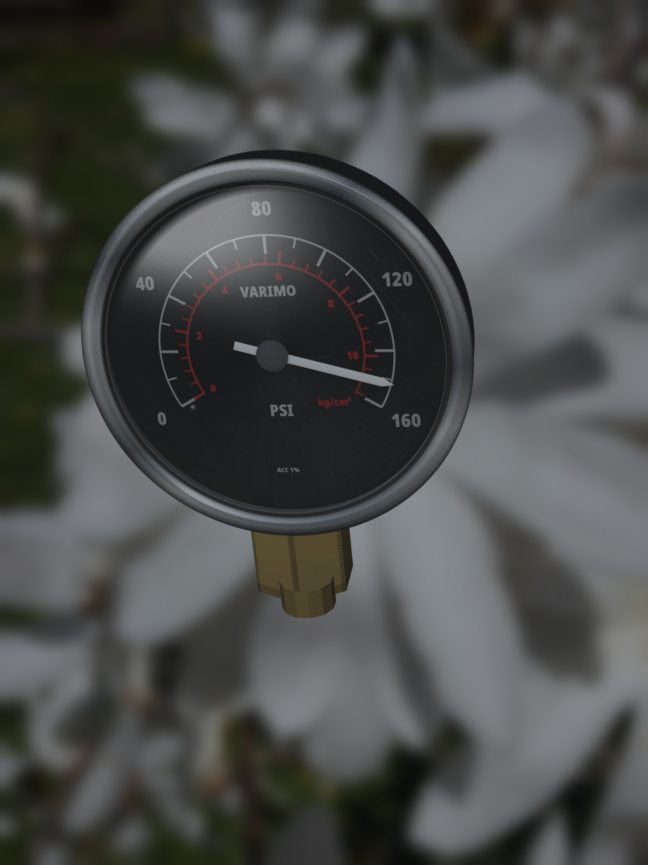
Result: 150 psi
